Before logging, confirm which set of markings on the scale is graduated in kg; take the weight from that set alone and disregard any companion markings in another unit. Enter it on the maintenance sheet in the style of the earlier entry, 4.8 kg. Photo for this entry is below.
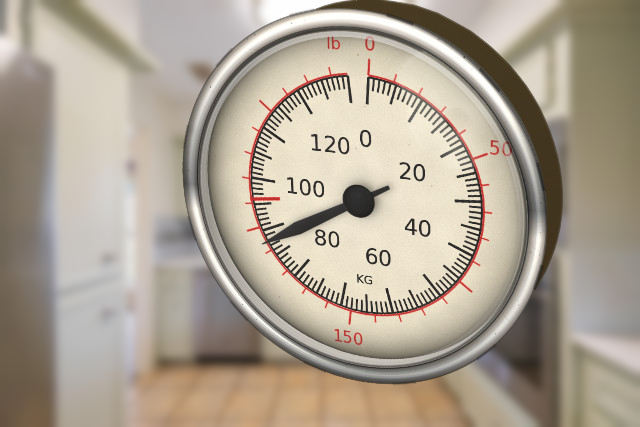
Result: 88 kg
